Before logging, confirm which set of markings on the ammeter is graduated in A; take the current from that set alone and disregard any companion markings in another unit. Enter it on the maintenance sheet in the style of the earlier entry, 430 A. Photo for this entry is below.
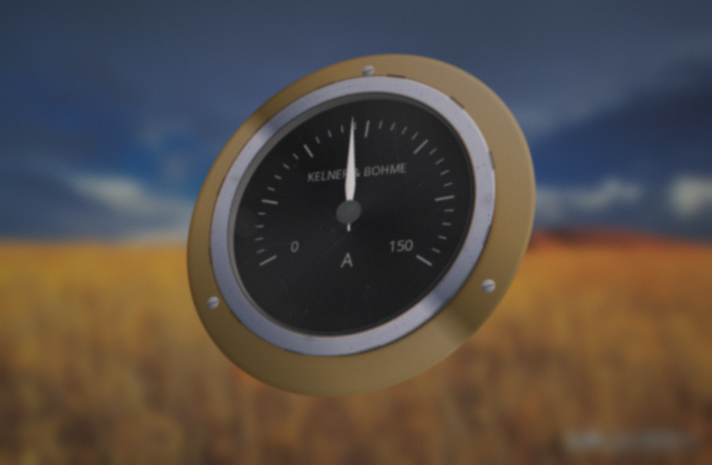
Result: 70 A
